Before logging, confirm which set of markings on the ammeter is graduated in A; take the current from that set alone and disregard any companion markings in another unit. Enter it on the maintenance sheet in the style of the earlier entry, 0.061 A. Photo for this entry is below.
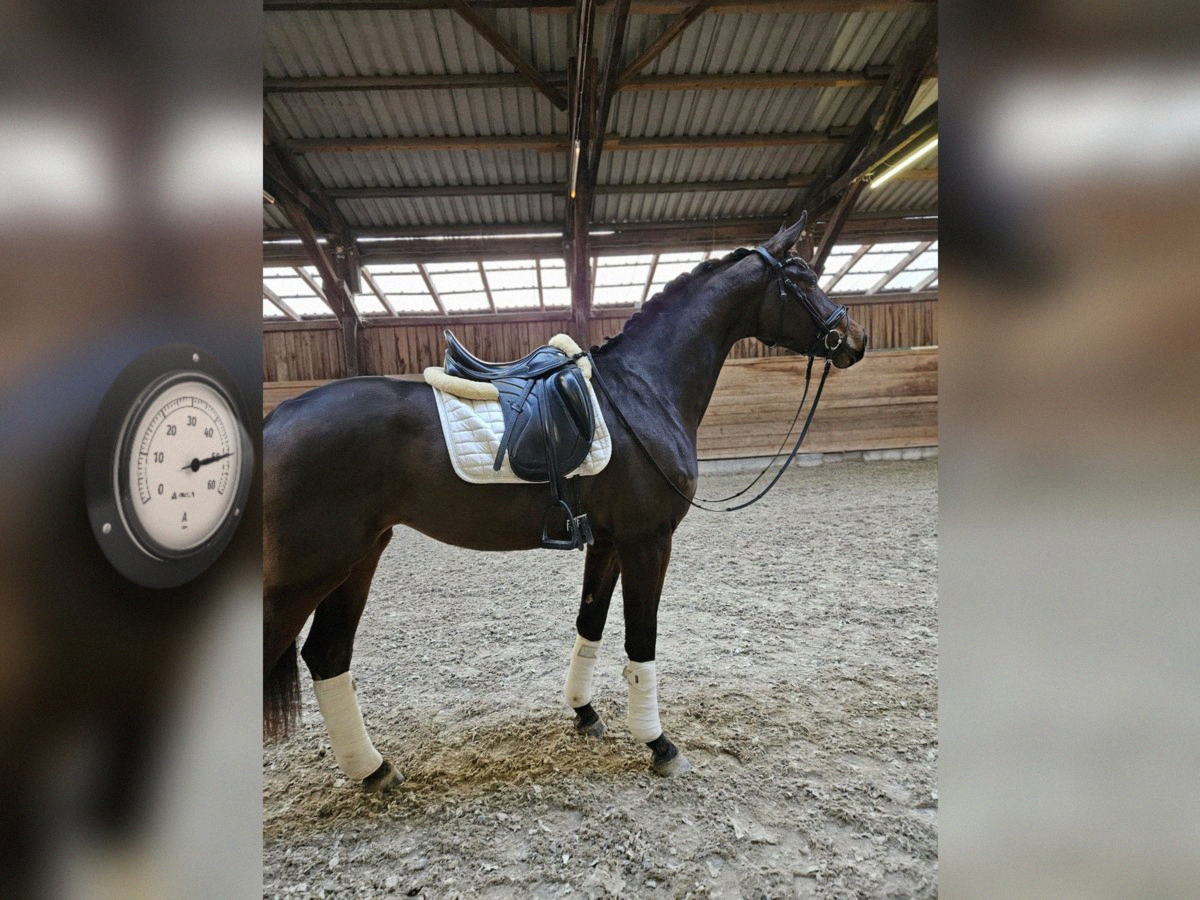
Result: 50 A
